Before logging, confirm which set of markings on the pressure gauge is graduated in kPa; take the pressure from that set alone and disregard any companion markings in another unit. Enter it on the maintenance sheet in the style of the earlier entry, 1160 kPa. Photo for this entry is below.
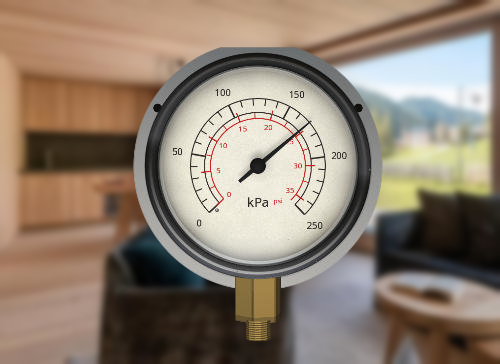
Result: 170 kPa
